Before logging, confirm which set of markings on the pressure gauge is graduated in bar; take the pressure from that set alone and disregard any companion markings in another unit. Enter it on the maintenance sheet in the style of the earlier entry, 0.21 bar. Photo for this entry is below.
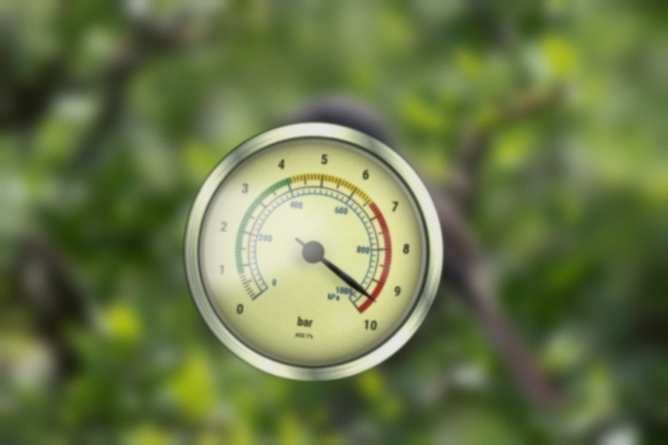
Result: 9.5 bar
